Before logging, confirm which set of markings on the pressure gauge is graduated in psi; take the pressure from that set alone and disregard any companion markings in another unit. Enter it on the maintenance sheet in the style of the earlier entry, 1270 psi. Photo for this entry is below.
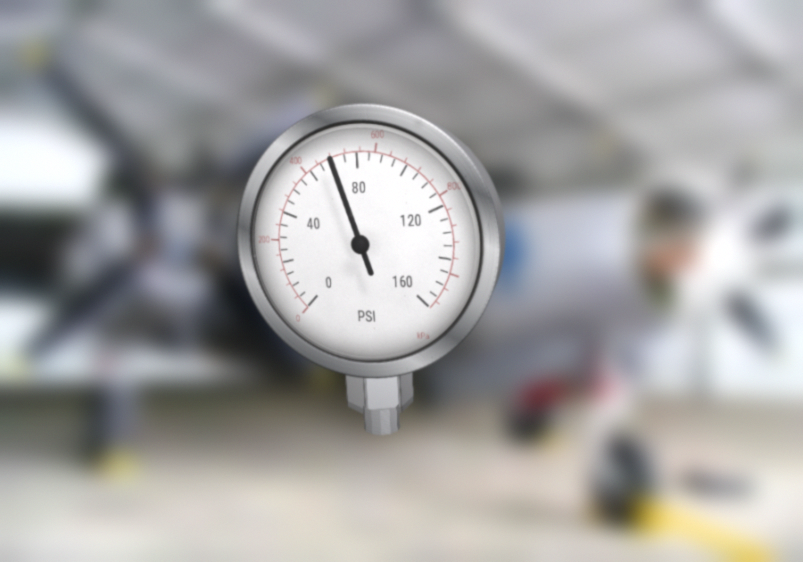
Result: 70 psi
